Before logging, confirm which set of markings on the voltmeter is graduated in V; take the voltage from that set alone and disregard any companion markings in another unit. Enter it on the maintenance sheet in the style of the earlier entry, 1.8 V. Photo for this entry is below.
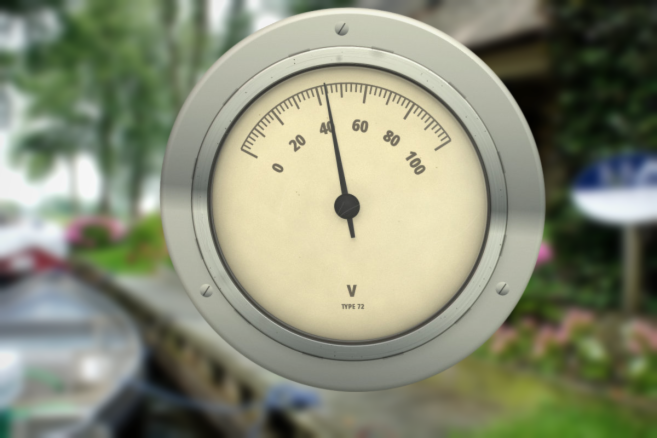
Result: 44 V
